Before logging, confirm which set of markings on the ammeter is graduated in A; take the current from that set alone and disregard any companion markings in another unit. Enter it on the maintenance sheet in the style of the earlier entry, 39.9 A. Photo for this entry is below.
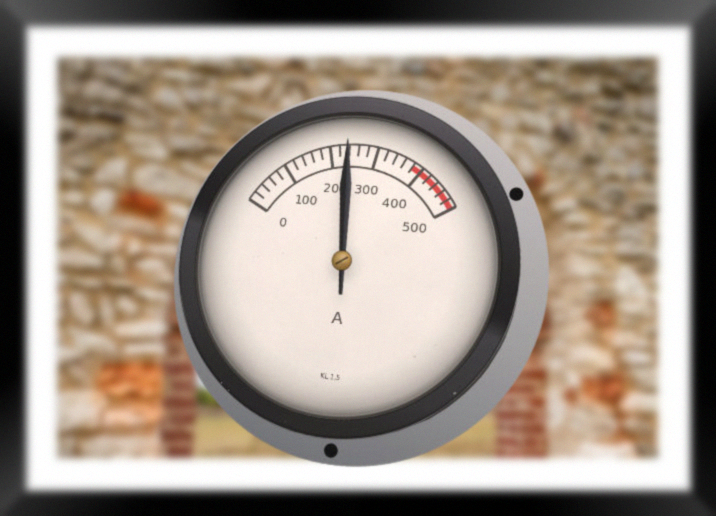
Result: 240 A
